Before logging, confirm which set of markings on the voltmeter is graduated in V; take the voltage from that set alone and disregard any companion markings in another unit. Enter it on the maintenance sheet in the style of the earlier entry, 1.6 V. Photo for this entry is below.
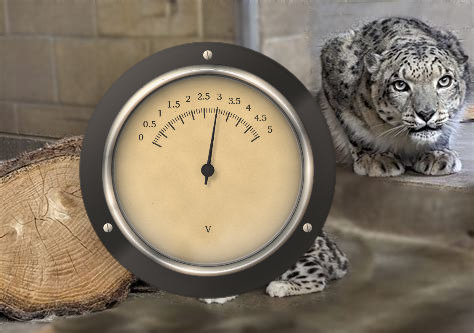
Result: 3 V
